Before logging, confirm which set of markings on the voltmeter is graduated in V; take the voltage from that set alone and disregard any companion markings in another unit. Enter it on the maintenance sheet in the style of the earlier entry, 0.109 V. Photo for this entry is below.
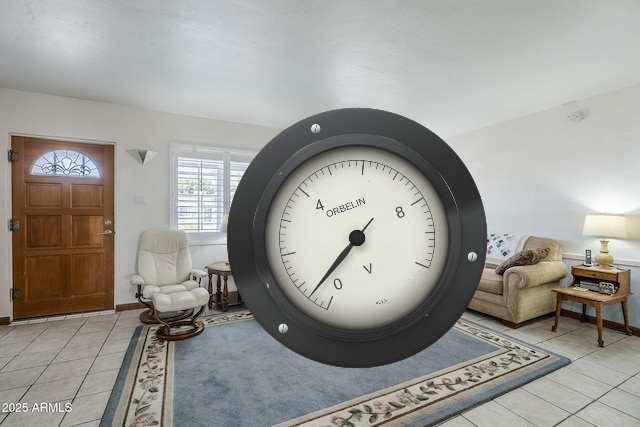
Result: 0.6 V
